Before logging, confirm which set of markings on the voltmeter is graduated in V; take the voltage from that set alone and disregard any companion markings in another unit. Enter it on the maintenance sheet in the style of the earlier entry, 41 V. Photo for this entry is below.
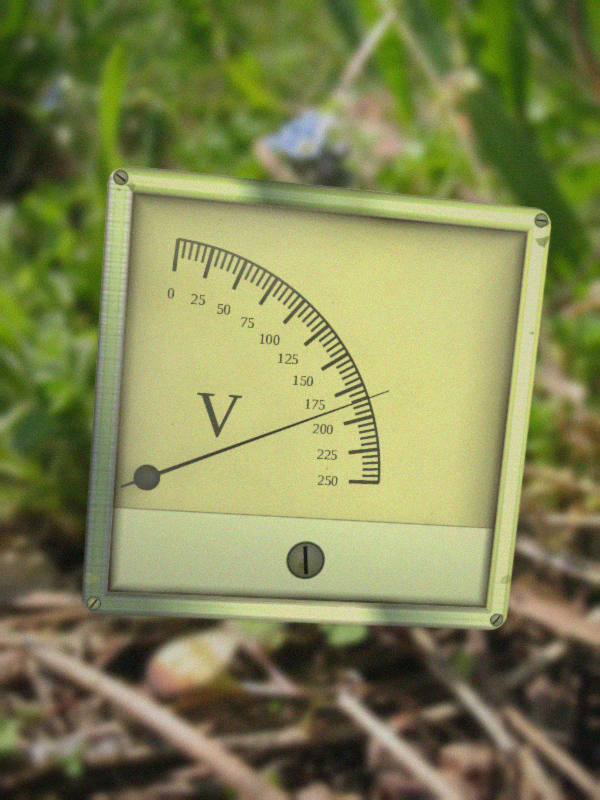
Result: 185 V
